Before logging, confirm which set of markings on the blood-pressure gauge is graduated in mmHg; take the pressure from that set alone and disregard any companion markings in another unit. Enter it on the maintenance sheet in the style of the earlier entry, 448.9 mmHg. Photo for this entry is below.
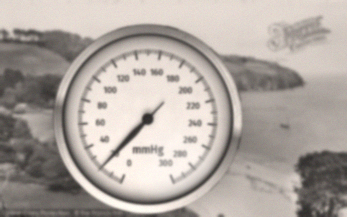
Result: 20 mmHg
